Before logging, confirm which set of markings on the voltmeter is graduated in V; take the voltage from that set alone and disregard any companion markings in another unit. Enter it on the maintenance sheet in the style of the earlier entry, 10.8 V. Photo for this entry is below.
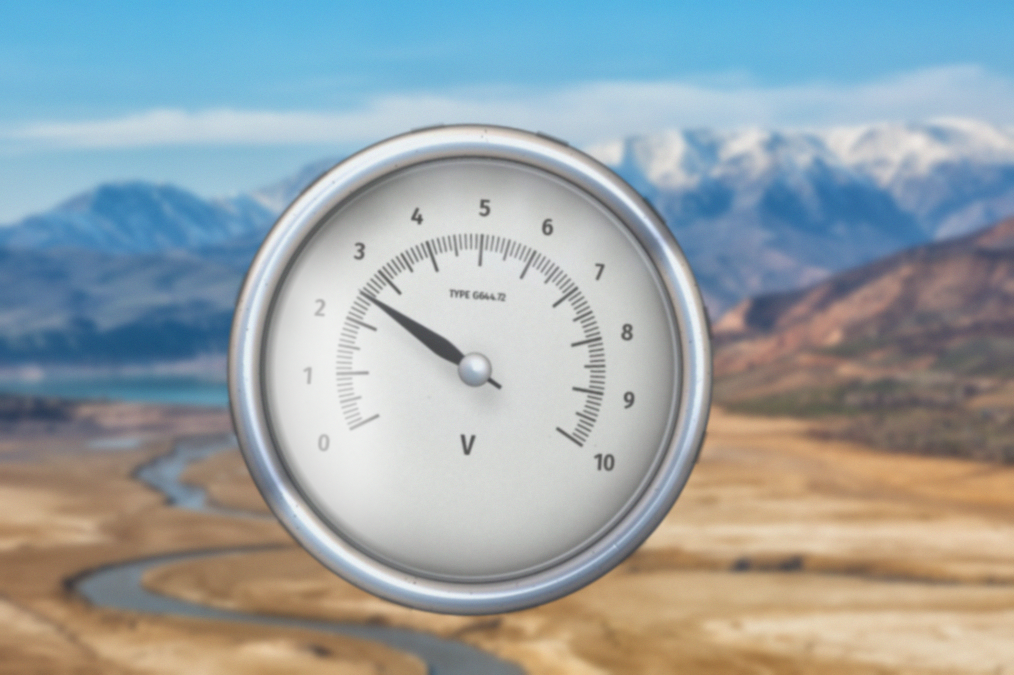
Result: 2.5 V
